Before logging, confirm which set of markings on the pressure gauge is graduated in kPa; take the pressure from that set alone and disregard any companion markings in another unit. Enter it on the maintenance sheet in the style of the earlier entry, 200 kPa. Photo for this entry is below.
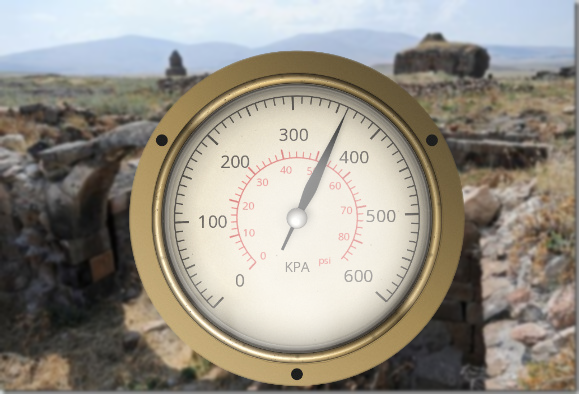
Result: 360 kPa
